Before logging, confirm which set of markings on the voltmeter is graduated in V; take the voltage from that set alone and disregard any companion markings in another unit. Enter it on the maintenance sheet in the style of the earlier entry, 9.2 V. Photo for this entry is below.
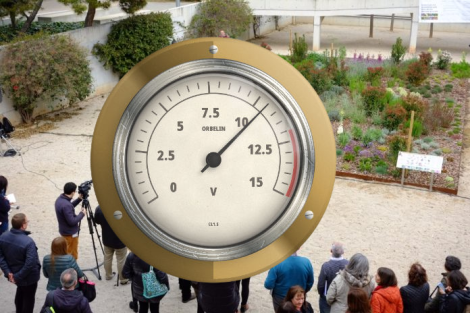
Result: 10.5 V
